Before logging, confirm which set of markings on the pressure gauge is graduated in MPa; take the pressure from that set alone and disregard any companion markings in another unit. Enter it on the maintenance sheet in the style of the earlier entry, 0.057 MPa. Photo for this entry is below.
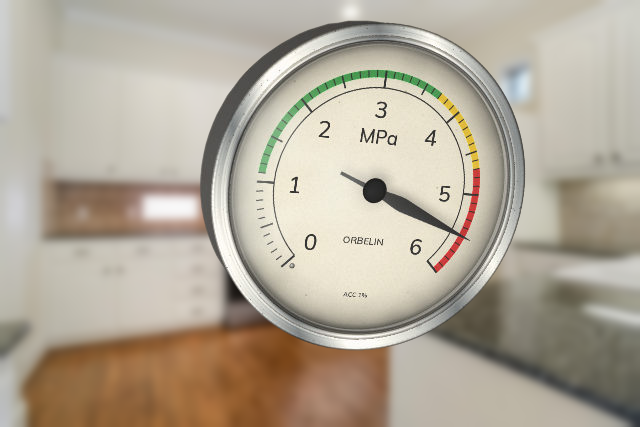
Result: 5.5 MPa
